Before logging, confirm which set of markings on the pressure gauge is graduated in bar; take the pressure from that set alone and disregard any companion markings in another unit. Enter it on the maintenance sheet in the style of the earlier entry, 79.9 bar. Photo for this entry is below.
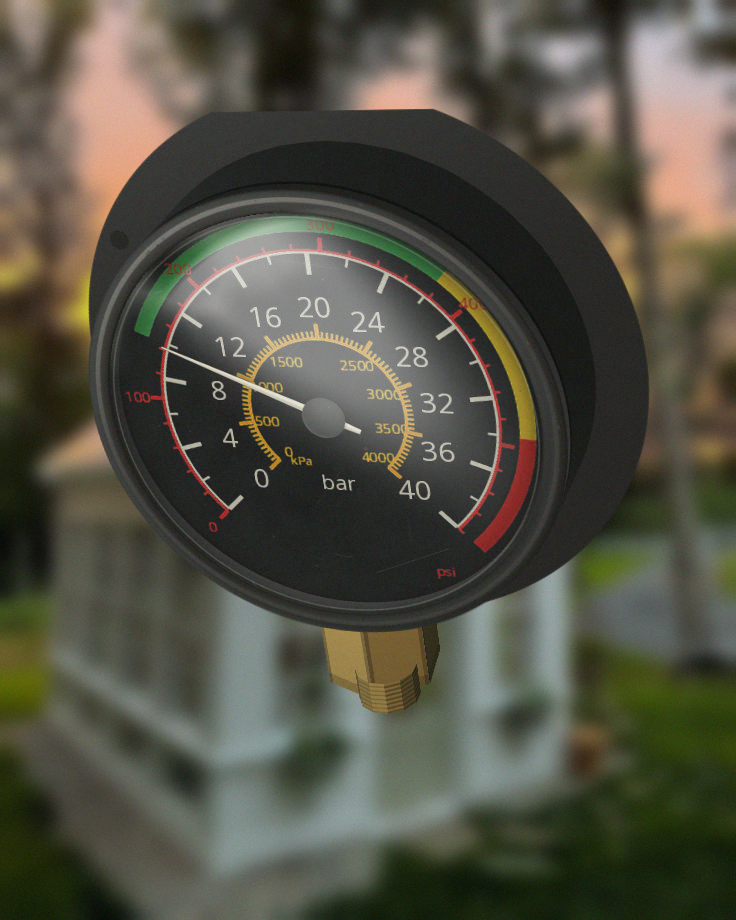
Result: 10 bar
